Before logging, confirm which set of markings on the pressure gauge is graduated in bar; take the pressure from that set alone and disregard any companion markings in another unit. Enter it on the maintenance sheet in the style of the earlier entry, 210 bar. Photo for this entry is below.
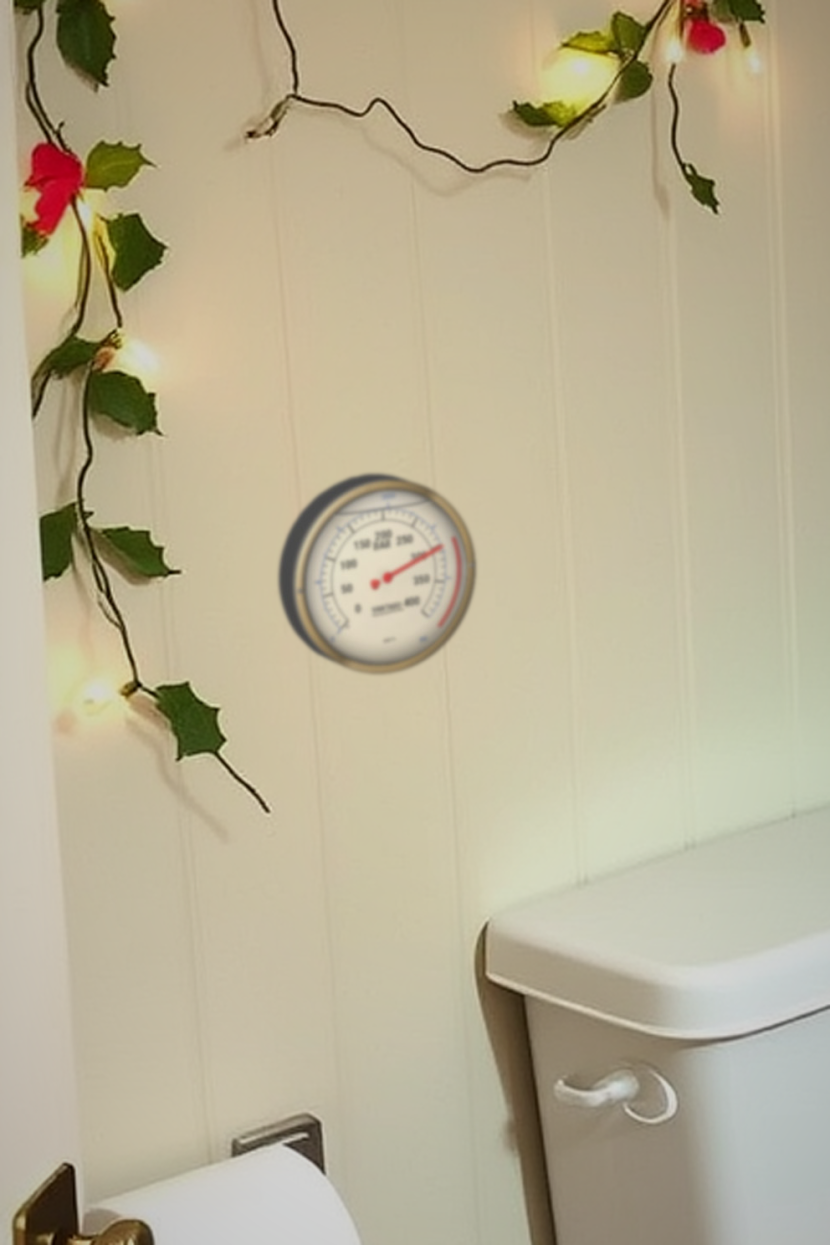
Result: 300 bar
